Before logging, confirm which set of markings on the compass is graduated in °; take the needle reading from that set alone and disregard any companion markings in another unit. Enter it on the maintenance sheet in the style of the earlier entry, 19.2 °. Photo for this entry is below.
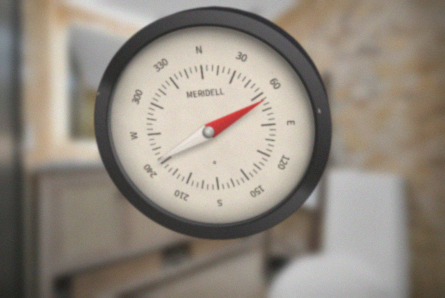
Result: 65 °
